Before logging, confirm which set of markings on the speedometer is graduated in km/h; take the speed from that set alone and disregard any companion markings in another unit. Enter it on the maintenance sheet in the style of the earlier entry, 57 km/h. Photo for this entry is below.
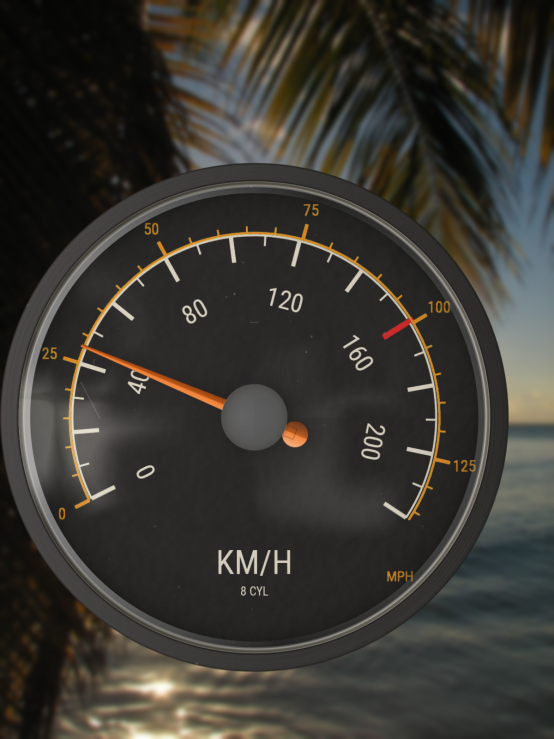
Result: 45 km/h
